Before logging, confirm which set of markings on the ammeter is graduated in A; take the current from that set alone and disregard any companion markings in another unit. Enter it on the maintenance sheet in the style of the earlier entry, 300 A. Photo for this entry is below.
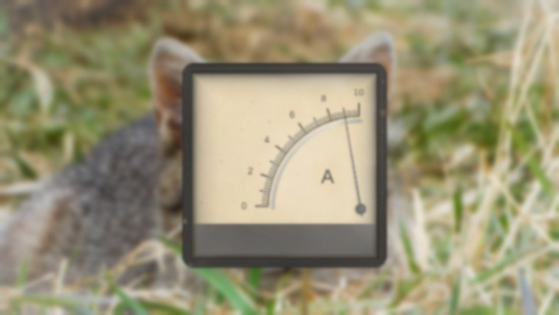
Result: 9 A
